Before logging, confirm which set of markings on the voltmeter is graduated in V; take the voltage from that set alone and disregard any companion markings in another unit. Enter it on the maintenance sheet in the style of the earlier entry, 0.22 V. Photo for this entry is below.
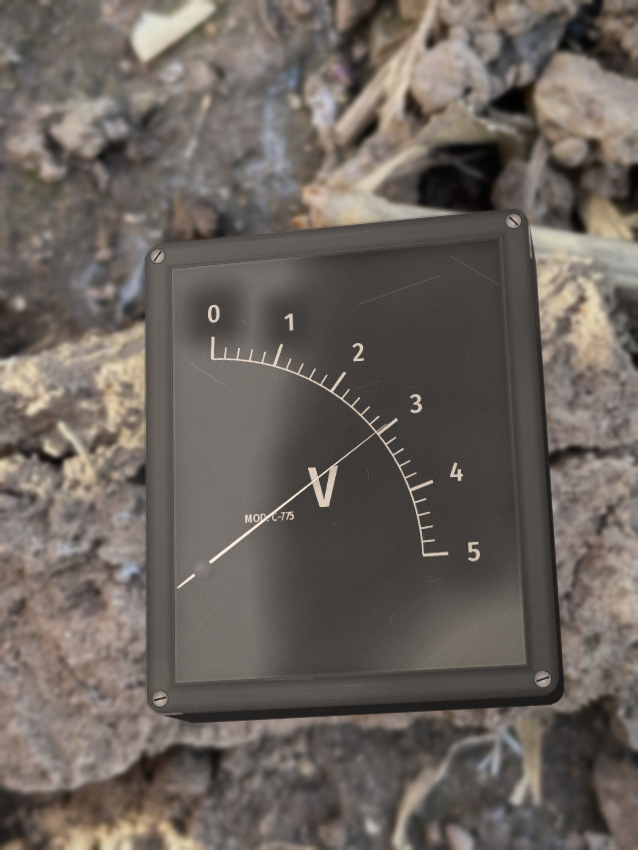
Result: 3 V
